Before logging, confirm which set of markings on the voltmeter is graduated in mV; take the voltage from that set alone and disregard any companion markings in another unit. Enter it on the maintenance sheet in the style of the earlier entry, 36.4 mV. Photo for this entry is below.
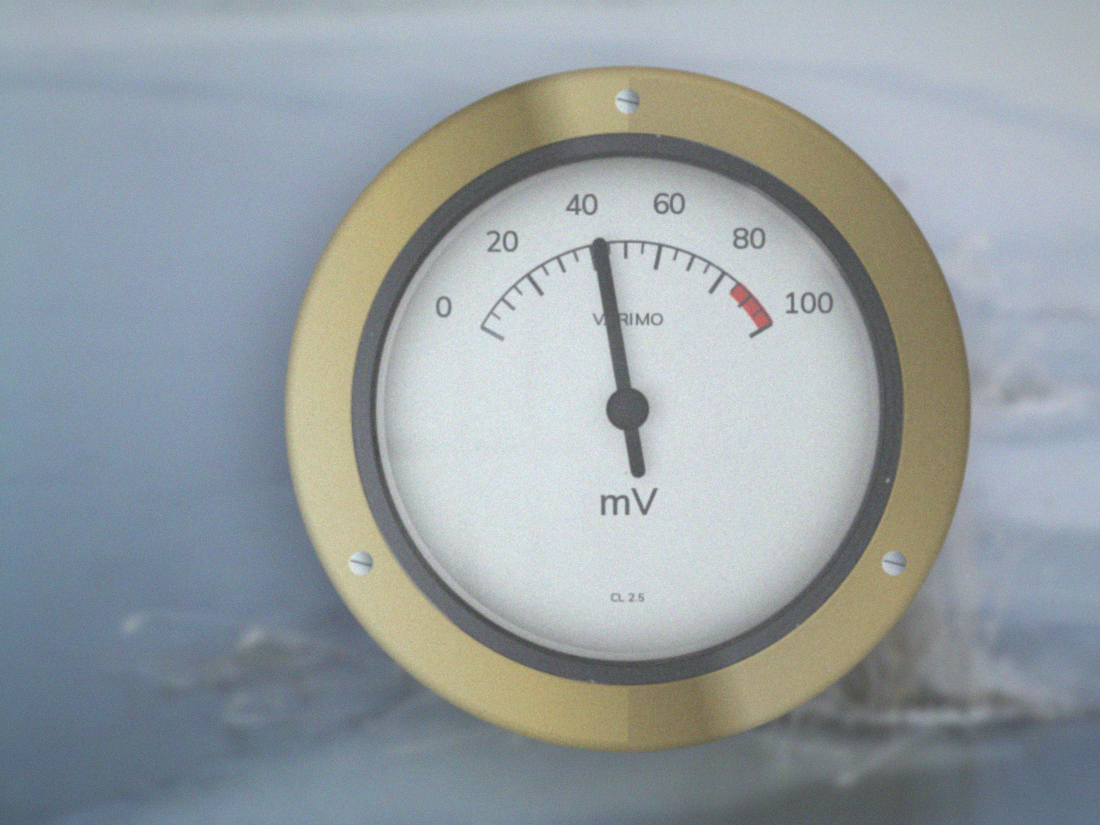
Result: 42.5 mV
